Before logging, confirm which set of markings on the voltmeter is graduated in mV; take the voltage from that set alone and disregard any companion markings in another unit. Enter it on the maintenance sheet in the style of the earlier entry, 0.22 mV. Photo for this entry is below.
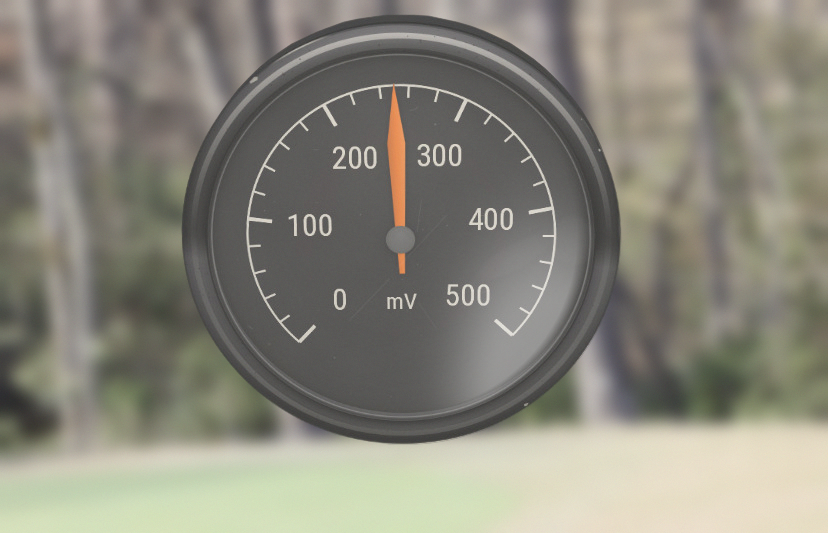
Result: 250 mV
